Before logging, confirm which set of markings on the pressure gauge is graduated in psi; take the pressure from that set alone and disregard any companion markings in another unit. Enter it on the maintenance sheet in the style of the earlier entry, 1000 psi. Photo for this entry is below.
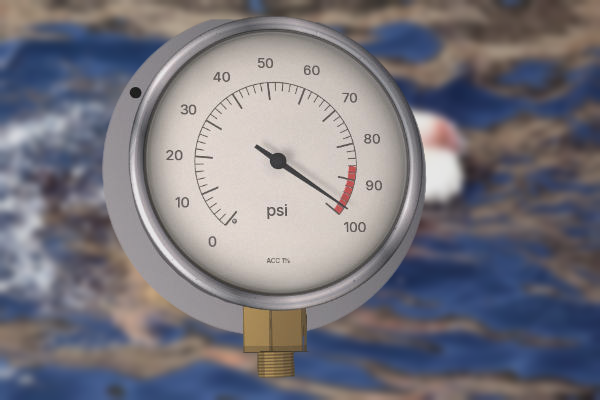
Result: 98 psi
